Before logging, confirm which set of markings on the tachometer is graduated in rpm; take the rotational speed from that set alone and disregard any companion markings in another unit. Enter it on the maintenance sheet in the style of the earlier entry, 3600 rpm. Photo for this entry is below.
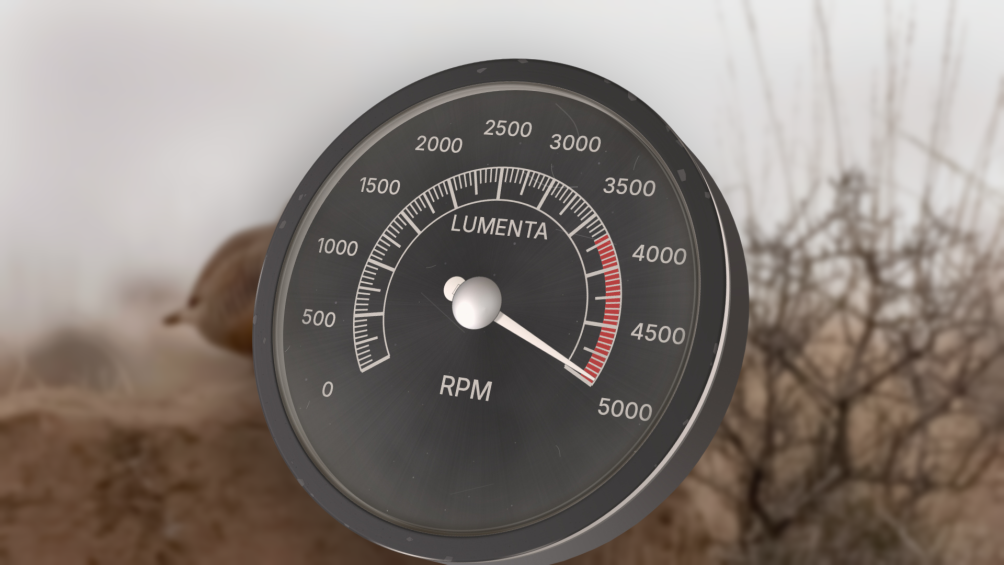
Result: 4950 rpm
